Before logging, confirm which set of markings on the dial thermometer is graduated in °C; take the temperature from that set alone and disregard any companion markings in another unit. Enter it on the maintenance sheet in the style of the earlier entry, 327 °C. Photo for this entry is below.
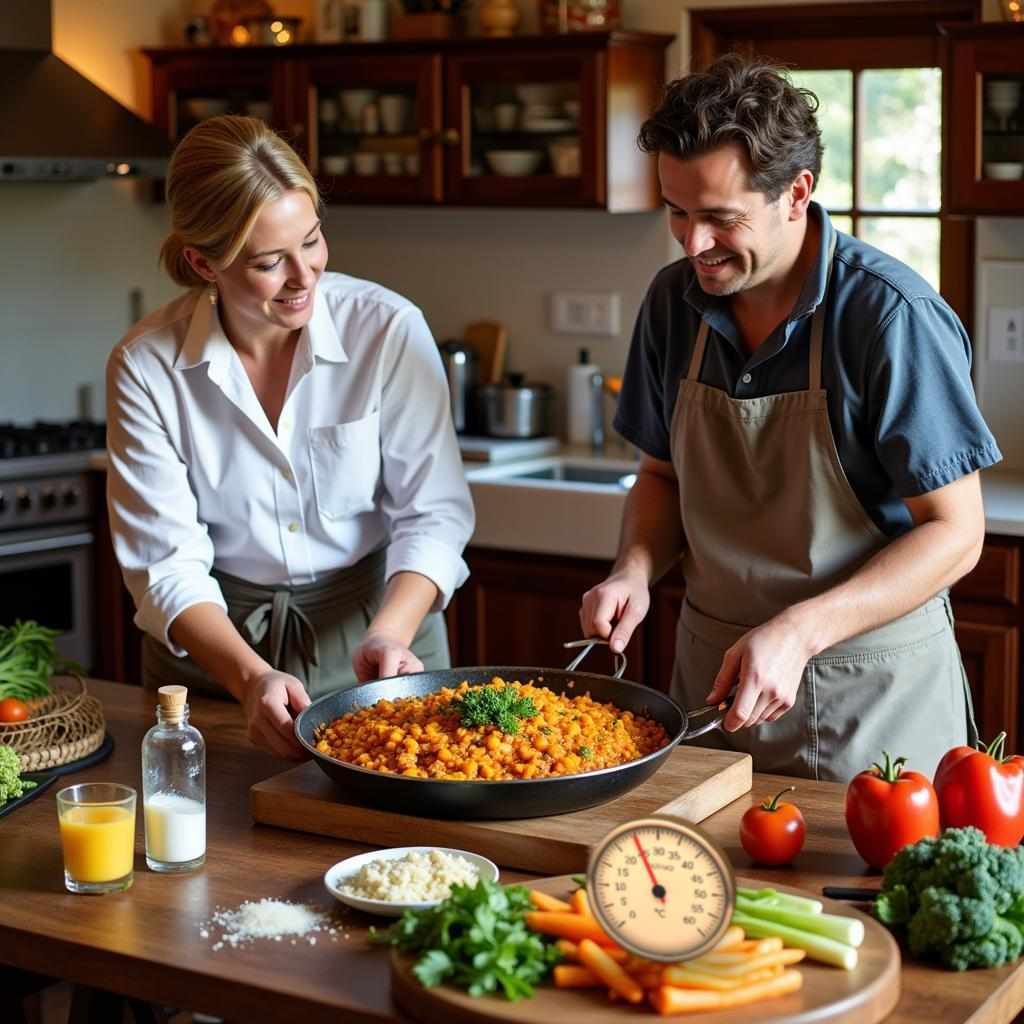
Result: 25 °C
